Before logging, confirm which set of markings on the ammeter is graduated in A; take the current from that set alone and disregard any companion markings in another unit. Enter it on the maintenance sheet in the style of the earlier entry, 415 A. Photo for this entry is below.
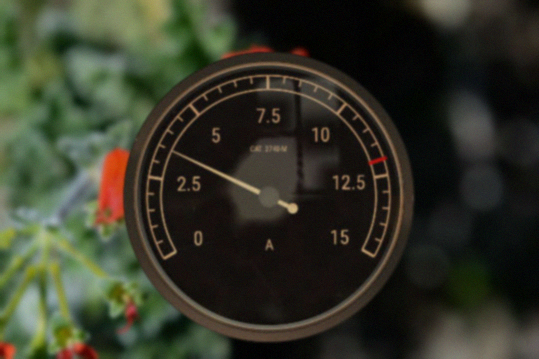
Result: 3.5 A
